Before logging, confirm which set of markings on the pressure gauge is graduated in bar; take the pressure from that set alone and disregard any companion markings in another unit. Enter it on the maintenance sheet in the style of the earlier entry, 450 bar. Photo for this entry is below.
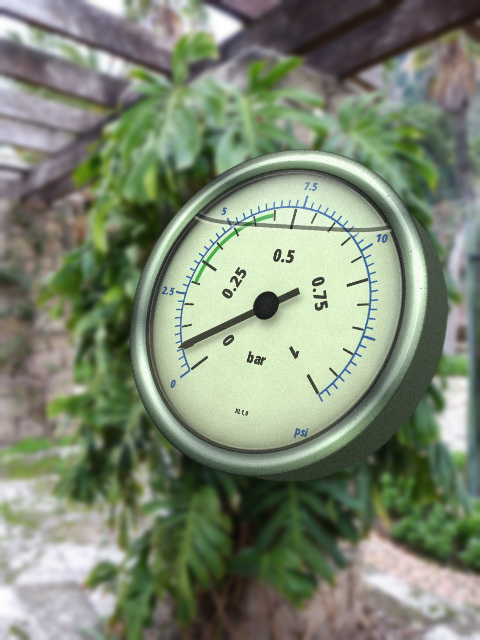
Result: 0.05 bar
